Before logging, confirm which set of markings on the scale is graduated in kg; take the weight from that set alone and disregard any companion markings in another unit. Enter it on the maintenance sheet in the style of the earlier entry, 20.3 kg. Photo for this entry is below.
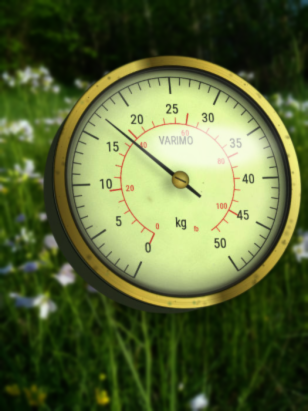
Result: 17 kg
